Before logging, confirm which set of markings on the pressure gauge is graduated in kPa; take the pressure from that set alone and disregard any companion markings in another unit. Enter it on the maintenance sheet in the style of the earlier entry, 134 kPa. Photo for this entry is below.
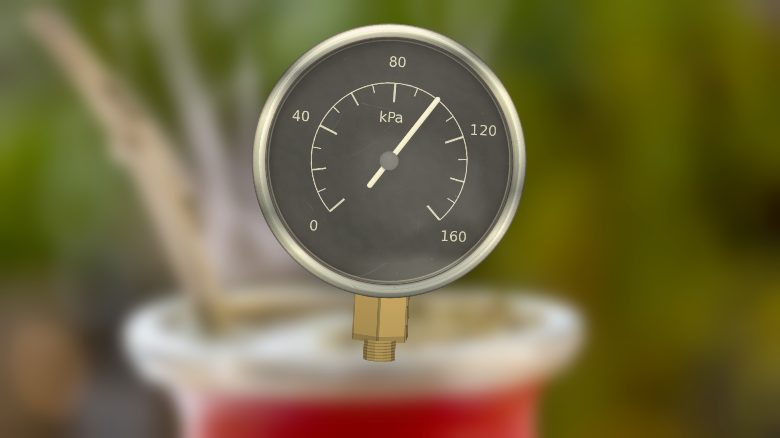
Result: 100 kPa
